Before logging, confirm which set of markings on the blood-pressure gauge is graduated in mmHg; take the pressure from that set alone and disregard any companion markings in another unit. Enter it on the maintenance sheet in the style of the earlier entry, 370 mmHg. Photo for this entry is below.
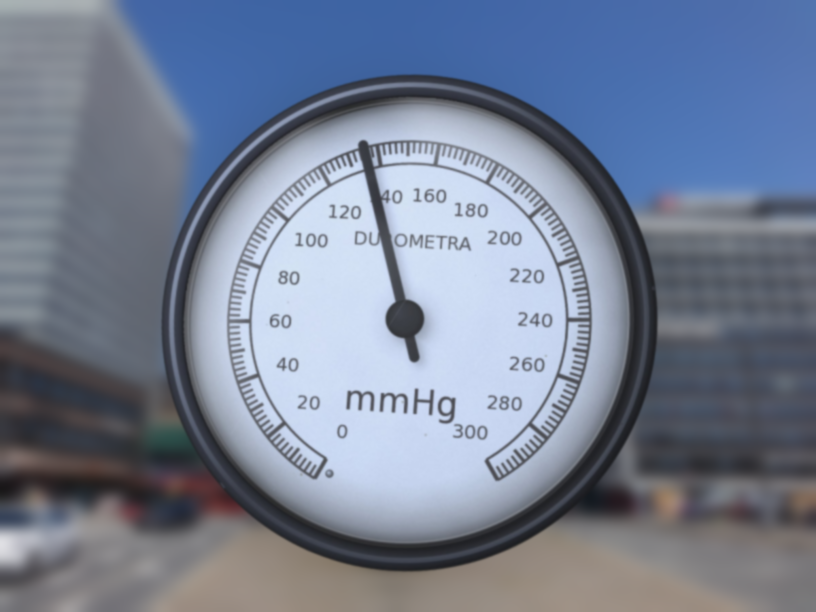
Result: 136 mmHg
